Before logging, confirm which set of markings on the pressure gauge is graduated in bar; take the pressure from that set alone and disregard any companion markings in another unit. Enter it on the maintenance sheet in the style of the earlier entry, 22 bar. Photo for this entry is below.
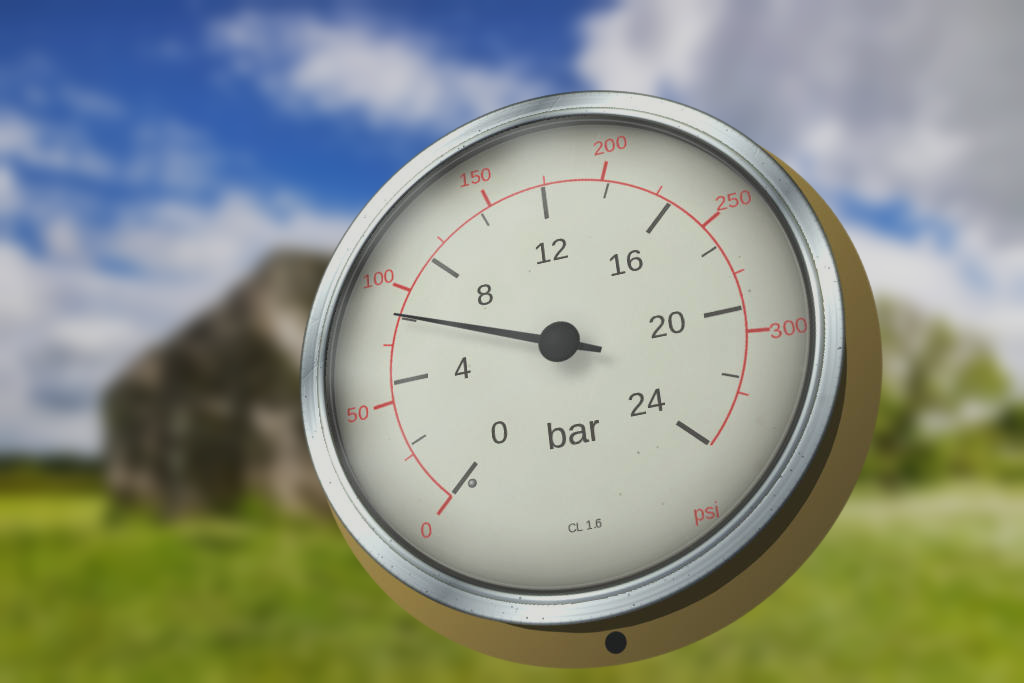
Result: 6 bar
